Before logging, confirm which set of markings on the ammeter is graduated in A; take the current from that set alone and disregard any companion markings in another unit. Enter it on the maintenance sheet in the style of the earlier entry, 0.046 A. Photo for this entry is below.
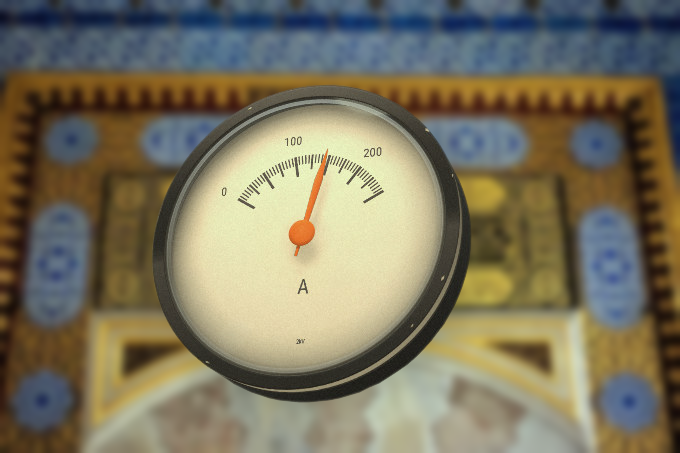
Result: 150 A
